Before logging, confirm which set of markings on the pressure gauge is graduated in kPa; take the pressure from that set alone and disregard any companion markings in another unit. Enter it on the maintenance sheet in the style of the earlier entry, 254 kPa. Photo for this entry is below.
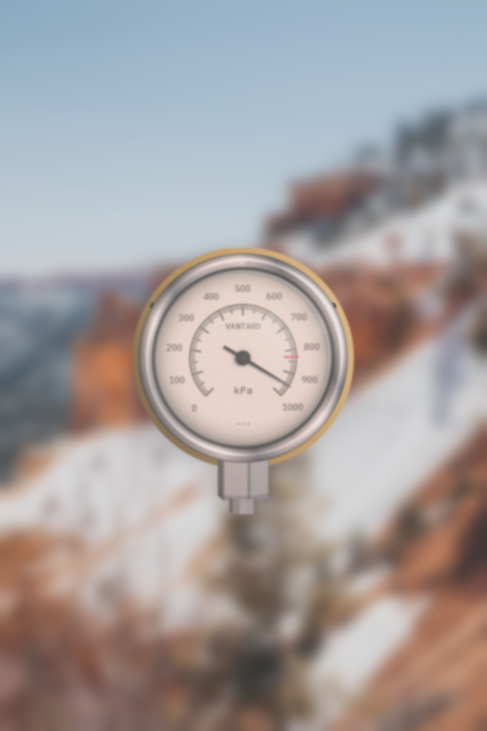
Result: 950 kPa
